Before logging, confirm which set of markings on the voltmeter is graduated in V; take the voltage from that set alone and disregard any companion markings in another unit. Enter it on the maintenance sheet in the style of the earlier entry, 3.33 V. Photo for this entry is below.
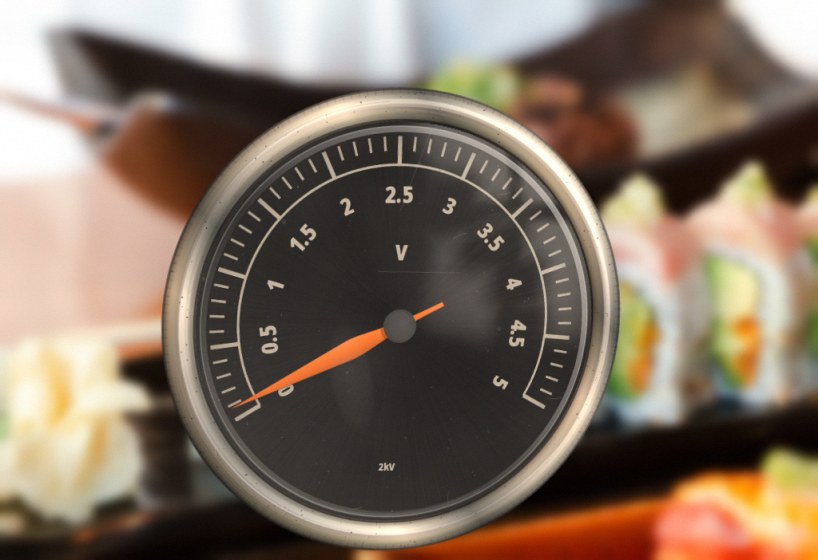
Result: 0.1 V
